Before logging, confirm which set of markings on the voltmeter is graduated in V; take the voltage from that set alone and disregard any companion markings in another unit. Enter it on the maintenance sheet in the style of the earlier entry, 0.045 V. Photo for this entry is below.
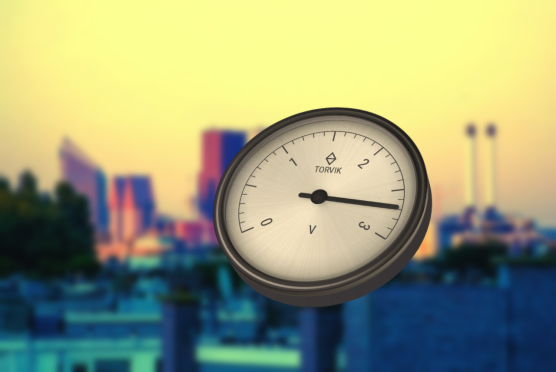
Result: 2.7 V
